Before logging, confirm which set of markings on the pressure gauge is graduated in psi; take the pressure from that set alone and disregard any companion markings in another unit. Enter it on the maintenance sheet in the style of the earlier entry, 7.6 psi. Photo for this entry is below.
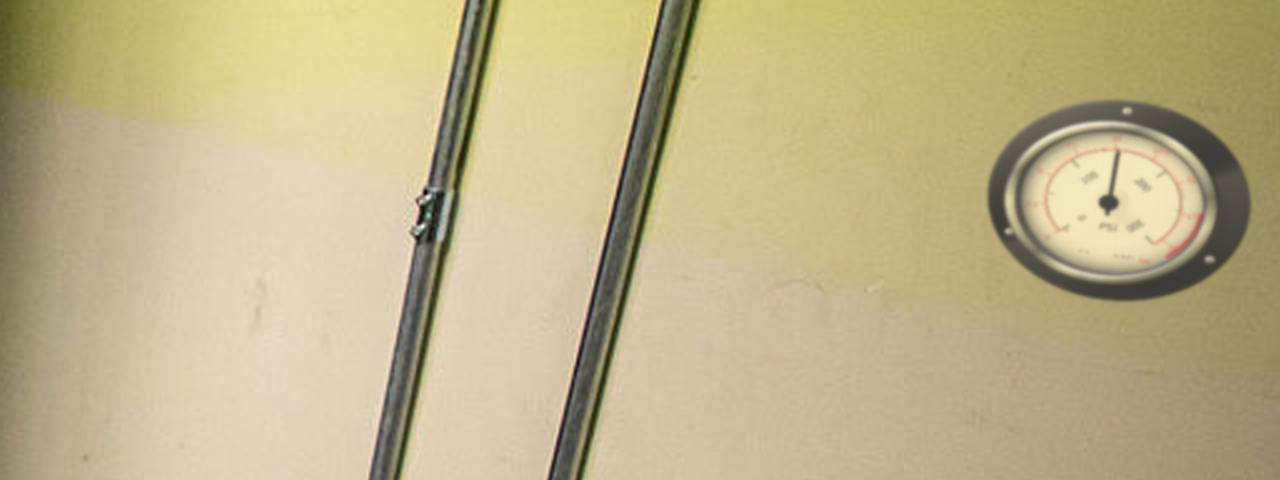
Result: 150 psi
